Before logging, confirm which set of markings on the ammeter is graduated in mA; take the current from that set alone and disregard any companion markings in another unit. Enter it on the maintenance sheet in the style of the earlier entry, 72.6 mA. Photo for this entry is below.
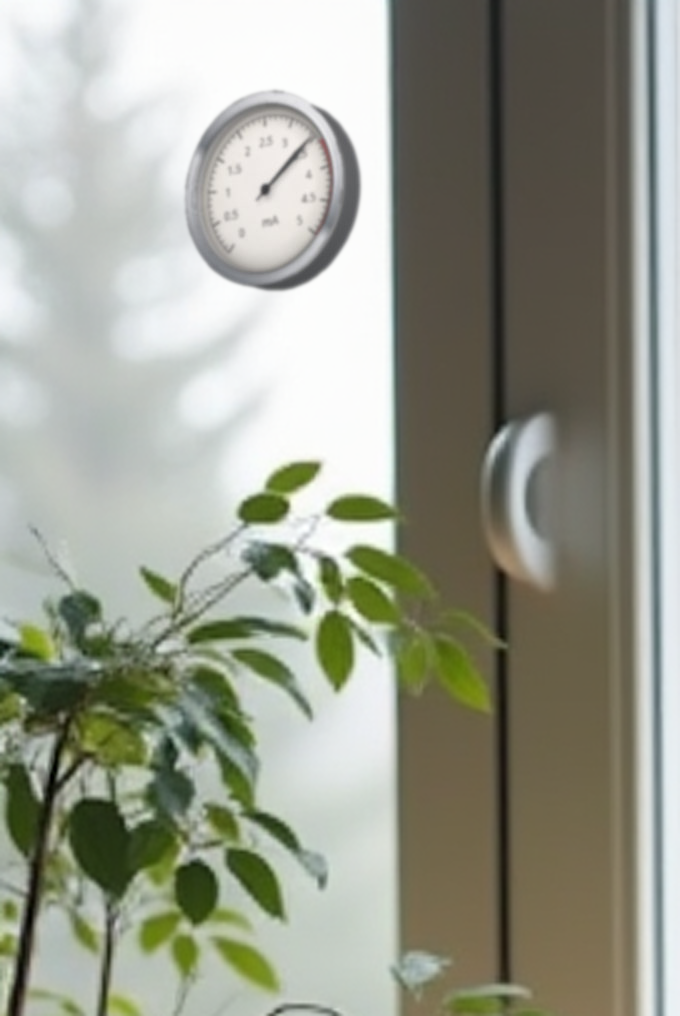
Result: 3.5 mA
